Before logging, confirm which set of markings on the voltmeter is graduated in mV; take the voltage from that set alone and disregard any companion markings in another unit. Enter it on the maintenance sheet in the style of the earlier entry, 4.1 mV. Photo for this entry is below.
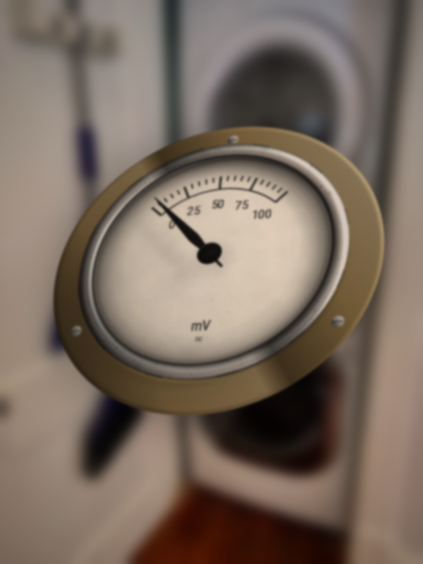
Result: 5 mV
